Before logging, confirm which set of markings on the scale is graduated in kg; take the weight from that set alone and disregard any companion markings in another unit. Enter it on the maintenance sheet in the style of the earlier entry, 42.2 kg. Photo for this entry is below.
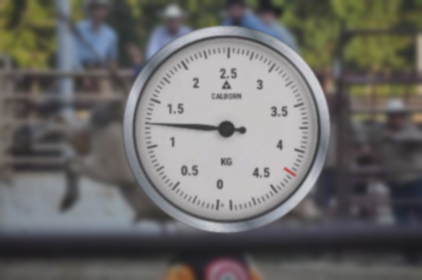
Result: 1.25 kg
